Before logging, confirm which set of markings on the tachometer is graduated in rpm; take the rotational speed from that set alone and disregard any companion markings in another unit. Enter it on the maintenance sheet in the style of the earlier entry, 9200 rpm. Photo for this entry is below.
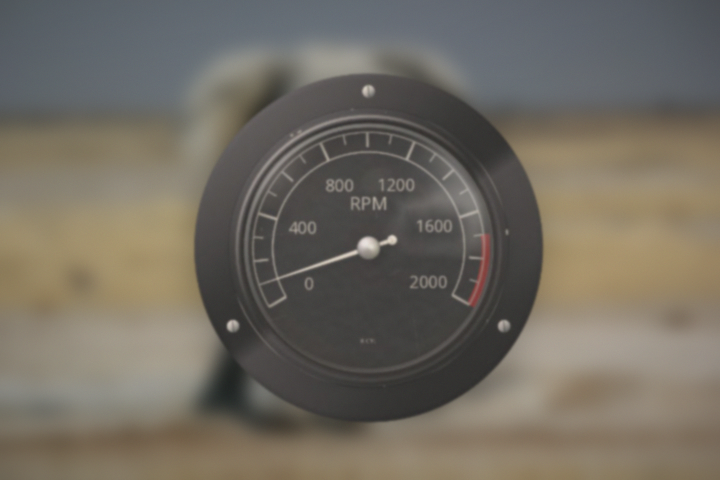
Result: 100 rpm
